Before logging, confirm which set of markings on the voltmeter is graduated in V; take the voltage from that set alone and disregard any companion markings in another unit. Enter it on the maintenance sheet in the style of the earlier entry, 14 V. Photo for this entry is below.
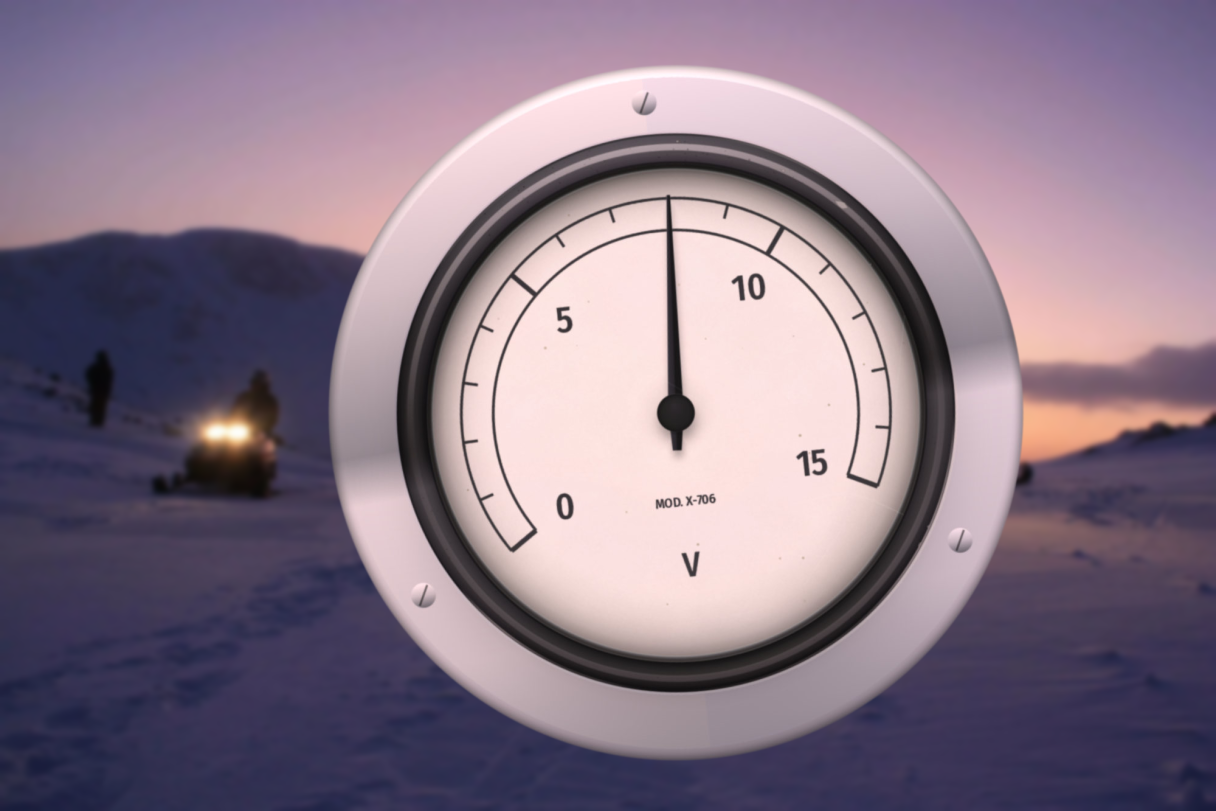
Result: 8 V
